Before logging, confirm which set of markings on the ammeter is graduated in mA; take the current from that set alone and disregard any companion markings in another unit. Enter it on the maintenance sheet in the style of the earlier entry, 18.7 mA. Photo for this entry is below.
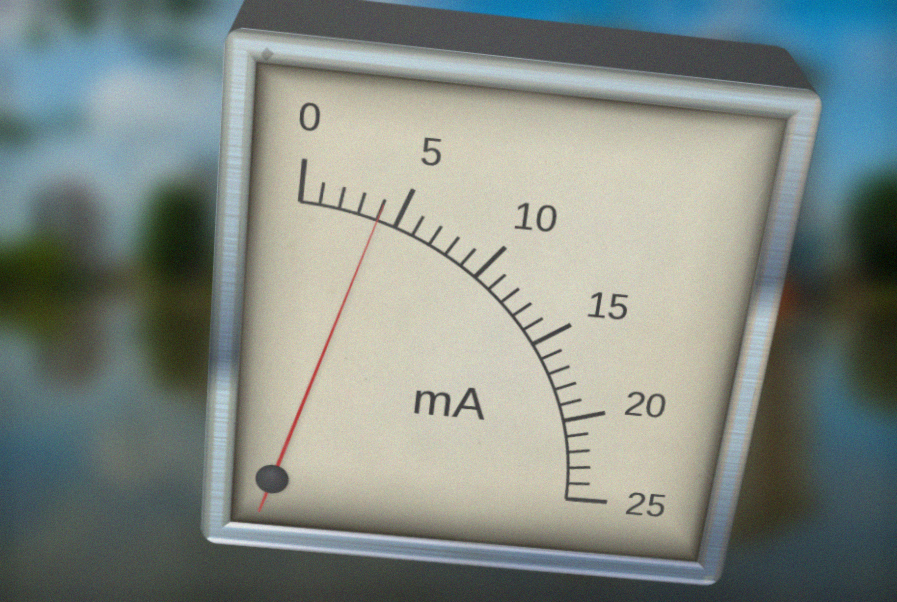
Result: 4 mA
